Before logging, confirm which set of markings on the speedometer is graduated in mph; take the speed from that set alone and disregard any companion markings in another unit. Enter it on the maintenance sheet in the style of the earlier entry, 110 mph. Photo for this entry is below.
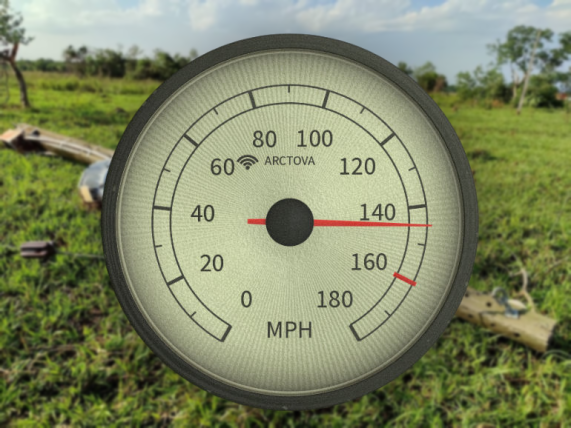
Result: 145 mph
